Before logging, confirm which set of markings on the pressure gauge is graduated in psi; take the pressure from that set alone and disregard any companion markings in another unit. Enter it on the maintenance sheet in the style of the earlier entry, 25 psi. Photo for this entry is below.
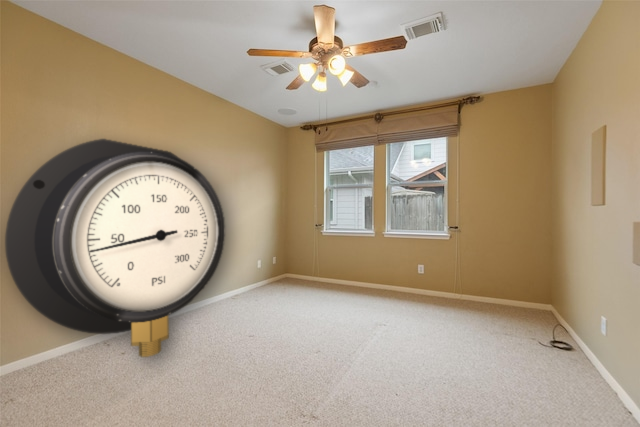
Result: 40 psi
